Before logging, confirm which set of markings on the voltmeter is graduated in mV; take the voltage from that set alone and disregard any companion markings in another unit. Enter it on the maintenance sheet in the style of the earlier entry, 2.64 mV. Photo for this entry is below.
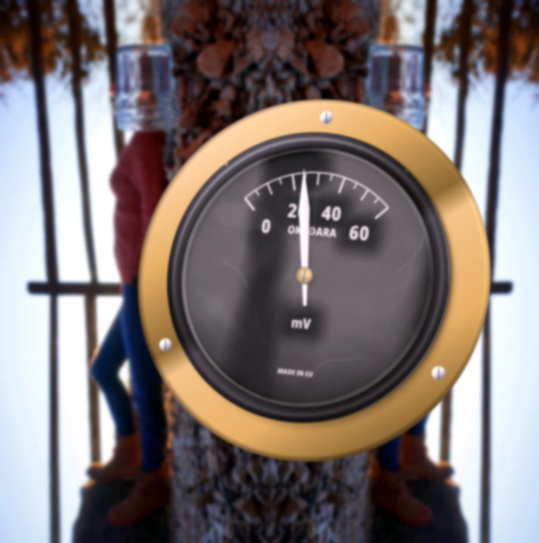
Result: 25 mV
